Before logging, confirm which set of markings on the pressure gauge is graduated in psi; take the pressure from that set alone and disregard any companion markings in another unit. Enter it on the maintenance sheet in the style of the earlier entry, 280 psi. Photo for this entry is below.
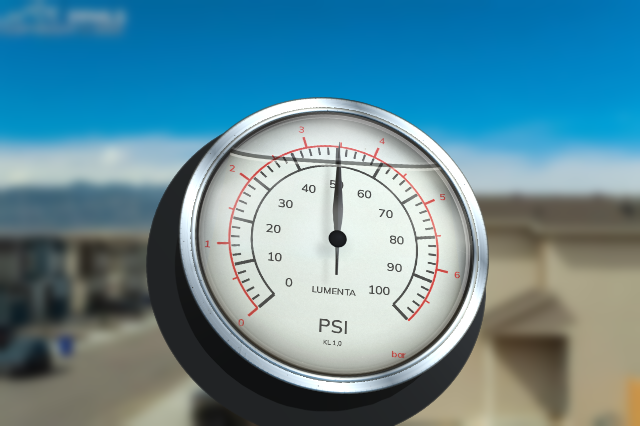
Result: 50 psi
